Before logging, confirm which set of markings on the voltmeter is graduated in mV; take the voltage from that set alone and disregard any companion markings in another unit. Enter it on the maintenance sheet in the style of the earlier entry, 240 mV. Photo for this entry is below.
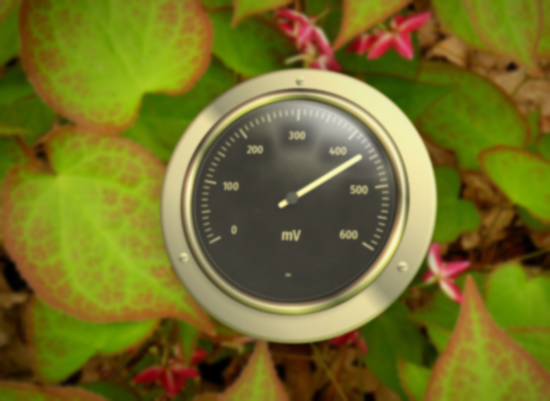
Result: 440 mV
